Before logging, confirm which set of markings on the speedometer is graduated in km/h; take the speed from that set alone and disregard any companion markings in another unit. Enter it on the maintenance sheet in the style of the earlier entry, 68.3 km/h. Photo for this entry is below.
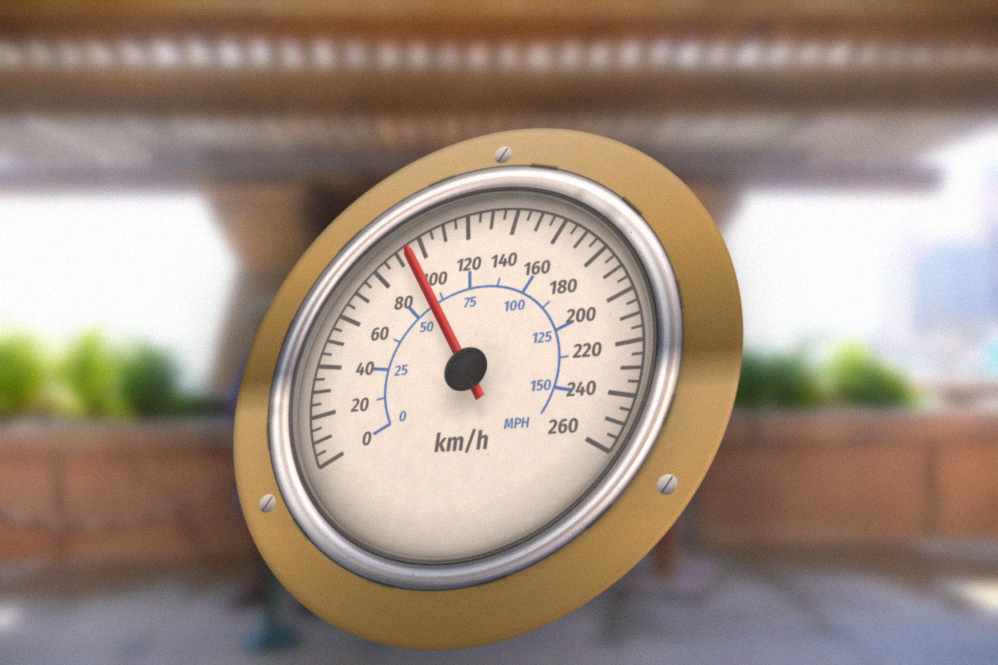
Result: 95 km/h
